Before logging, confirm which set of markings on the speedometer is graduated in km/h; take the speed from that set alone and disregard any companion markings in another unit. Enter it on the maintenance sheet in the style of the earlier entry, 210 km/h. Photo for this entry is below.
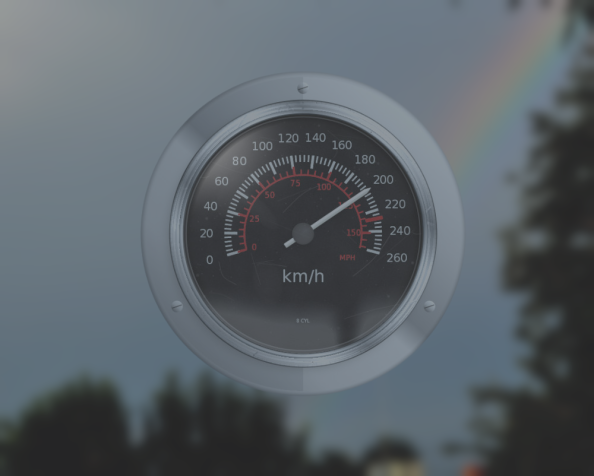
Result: 200 km/h
